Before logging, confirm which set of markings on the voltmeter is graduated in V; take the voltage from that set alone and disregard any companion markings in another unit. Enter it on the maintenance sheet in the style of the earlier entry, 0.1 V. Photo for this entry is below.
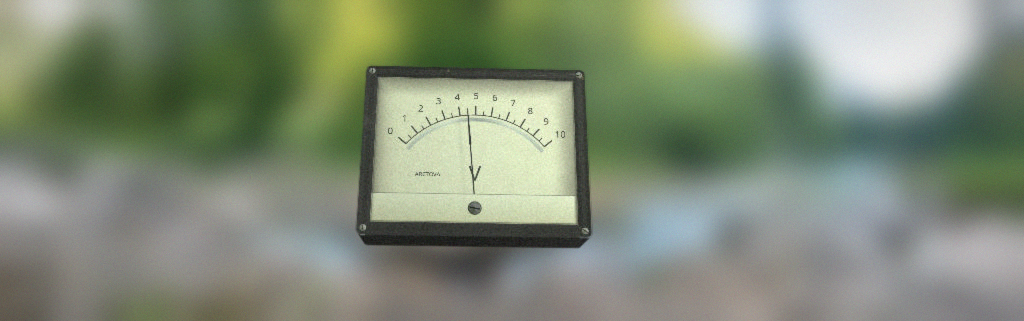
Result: 4.5 V
